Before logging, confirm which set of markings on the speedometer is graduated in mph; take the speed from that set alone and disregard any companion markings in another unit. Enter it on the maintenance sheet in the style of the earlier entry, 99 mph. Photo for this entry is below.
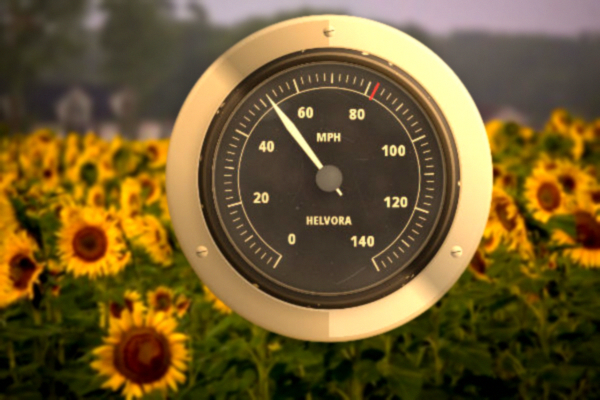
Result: 52 mph
